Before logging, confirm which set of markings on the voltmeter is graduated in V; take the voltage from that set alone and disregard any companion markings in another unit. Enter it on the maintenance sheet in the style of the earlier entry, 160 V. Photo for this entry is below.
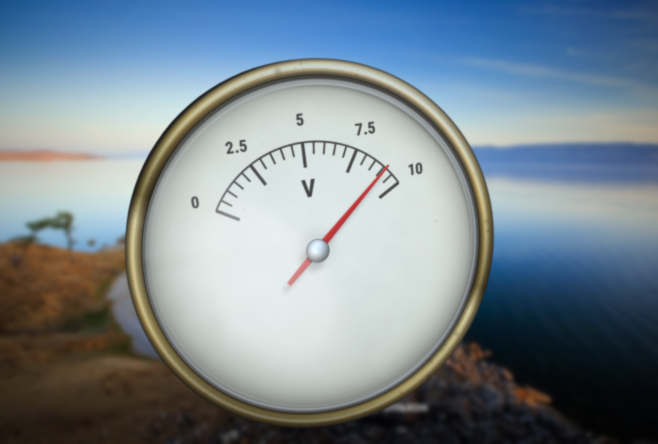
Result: 9 V
